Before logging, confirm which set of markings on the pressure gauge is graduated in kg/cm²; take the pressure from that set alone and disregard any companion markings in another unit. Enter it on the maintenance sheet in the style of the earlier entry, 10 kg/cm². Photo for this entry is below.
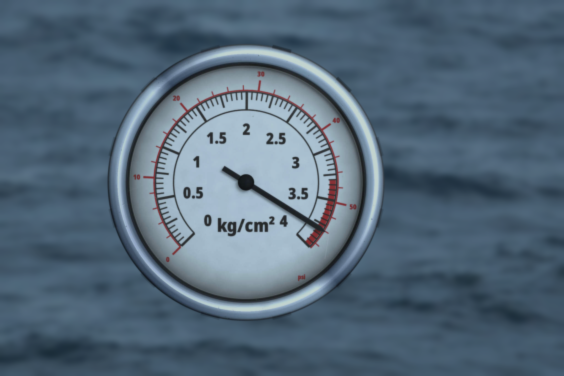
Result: 3.8 kg/cm²
